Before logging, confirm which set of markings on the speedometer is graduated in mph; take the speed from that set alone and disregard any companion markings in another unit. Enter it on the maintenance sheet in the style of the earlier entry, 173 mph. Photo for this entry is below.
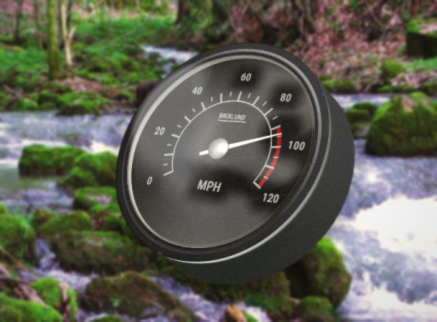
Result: 95 mph
